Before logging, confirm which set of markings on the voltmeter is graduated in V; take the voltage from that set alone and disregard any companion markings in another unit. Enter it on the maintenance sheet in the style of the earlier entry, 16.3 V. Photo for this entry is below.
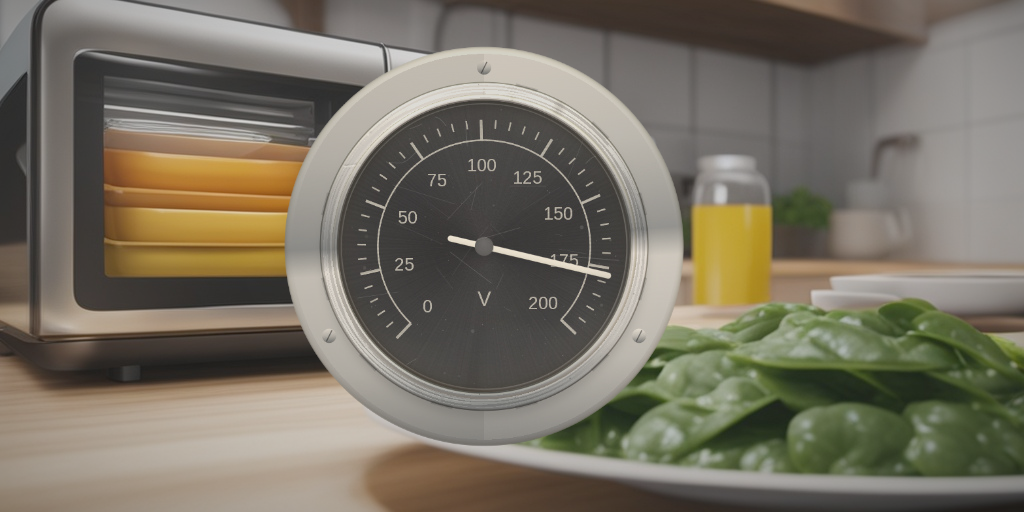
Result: 177.5 V
